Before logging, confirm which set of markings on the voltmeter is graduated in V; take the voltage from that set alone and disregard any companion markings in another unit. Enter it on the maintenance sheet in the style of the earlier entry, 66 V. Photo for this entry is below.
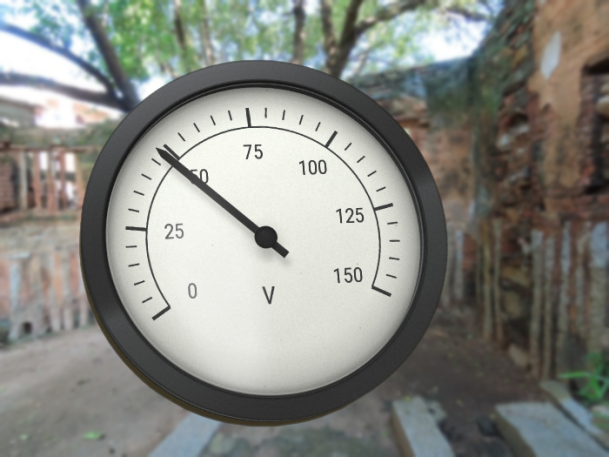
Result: 47.5 V
